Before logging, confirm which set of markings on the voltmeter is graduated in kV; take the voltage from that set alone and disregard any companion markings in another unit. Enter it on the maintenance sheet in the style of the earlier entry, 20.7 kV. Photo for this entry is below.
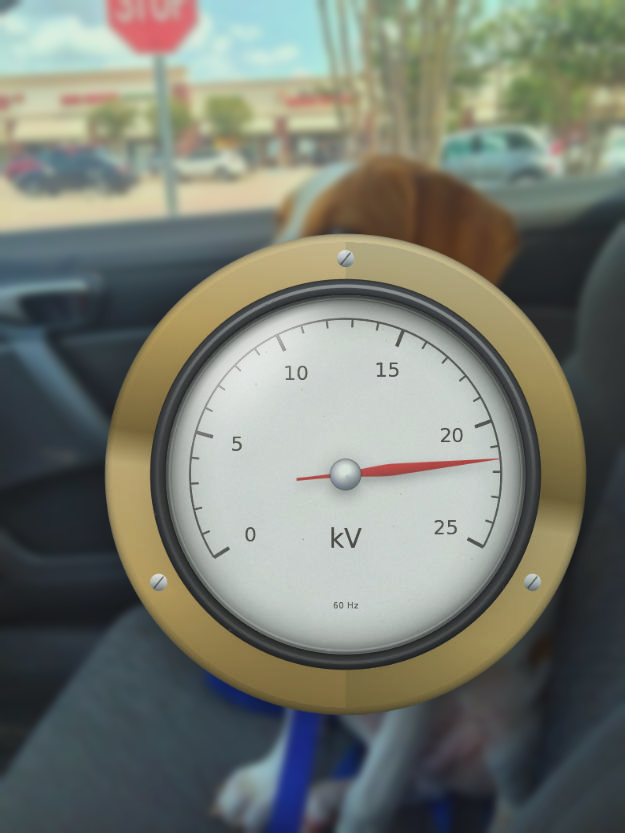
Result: 21.5 kV
